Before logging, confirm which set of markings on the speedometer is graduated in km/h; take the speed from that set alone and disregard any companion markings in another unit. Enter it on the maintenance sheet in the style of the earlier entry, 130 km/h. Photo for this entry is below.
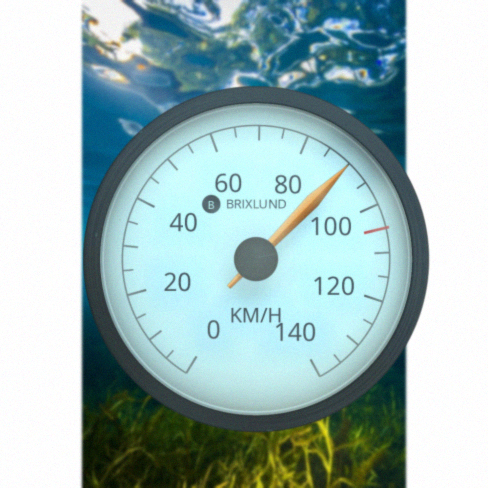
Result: 90 km/h
